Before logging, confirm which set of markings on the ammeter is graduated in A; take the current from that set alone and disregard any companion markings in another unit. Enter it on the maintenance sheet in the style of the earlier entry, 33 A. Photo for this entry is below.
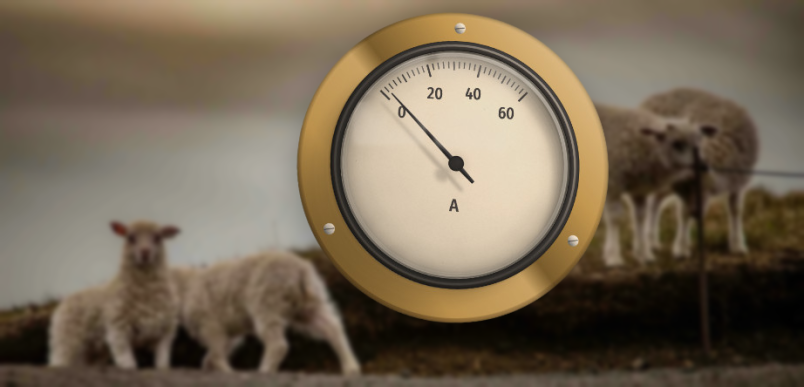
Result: 2 A
